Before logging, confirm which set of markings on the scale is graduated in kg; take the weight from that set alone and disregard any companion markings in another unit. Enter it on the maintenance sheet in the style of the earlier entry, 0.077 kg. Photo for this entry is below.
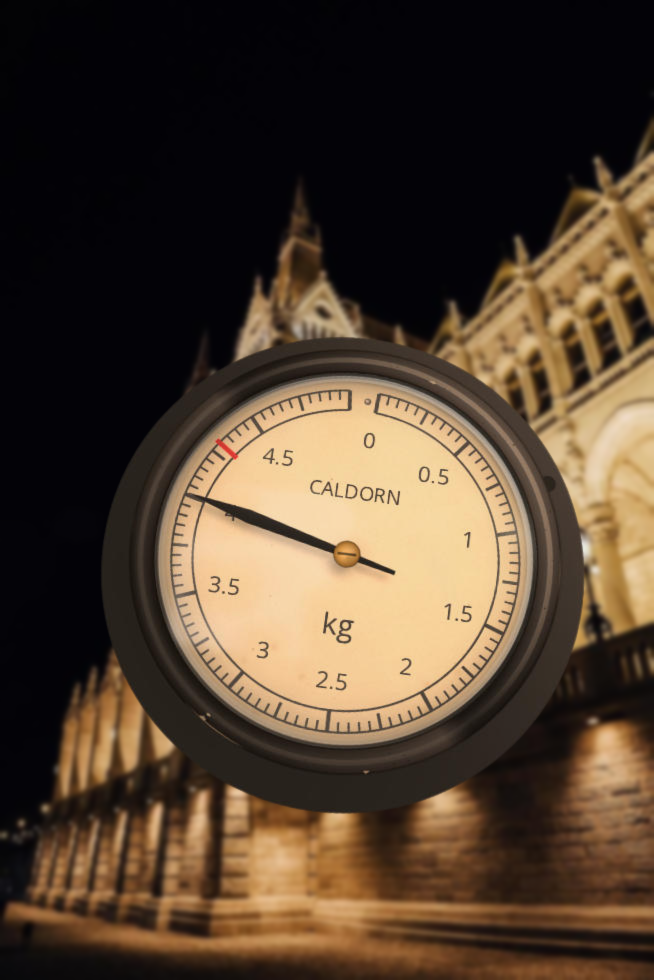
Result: 4 kg
